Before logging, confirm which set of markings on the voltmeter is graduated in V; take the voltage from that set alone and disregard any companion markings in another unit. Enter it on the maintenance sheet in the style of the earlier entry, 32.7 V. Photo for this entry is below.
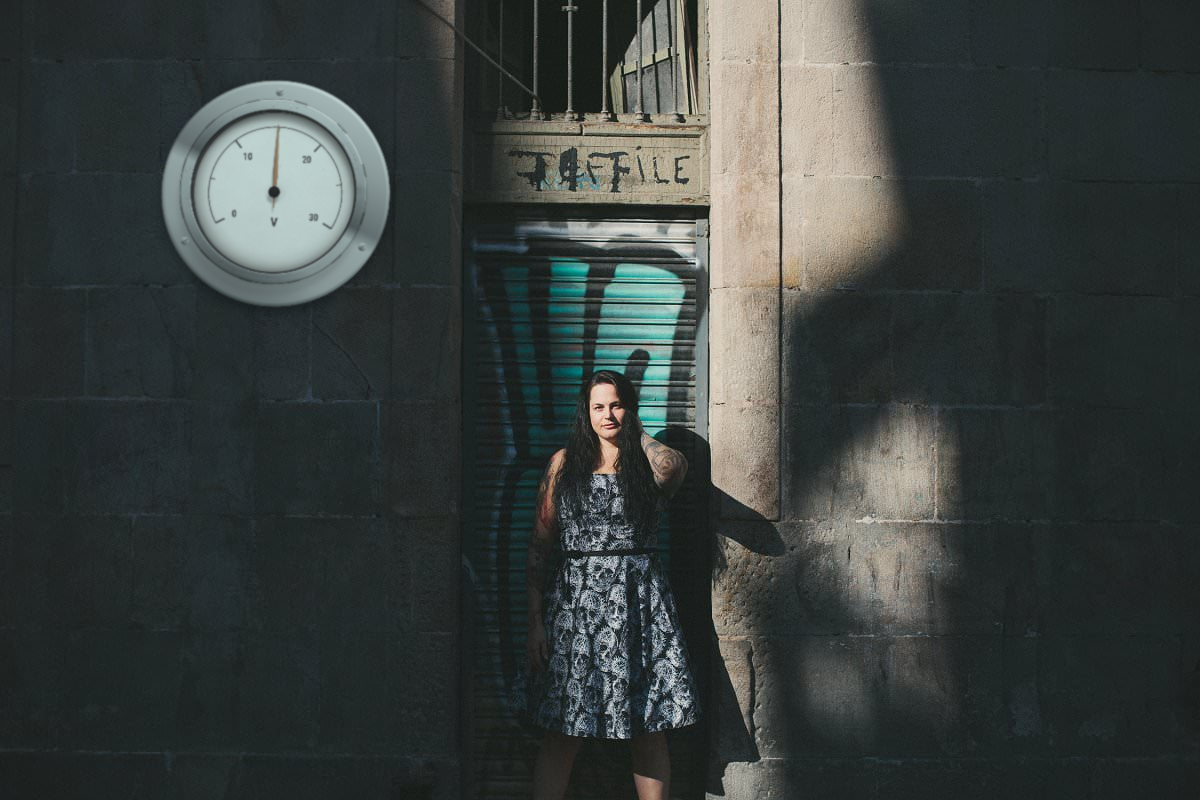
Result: 15 V
